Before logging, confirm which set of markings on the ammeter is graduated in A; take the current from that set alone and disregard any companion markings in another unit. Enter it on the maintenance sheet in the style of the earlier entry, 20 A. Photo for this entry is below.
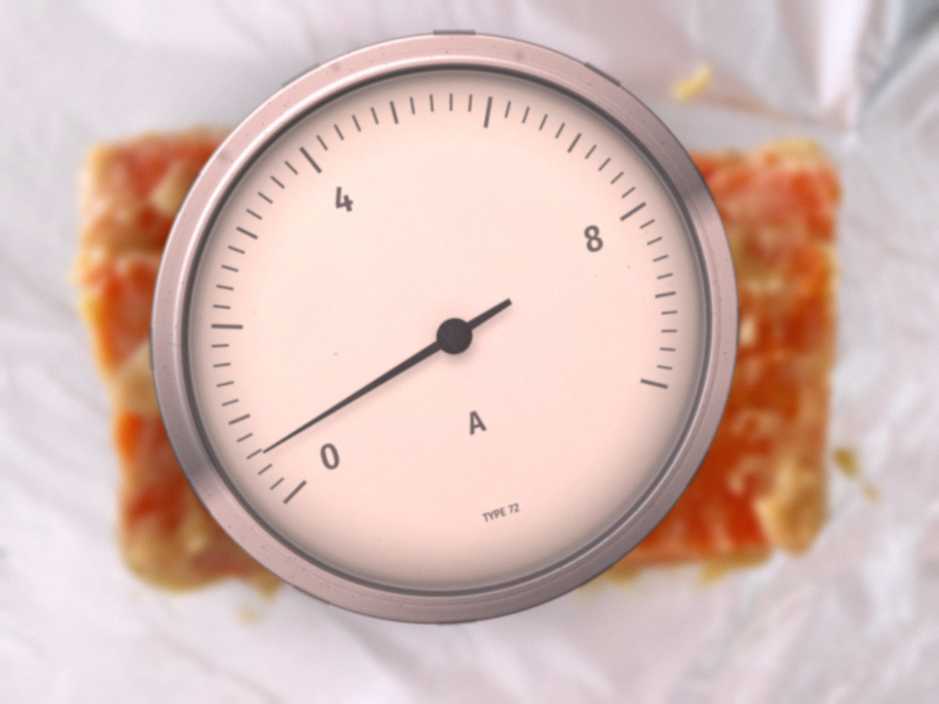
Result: 0.6 A
